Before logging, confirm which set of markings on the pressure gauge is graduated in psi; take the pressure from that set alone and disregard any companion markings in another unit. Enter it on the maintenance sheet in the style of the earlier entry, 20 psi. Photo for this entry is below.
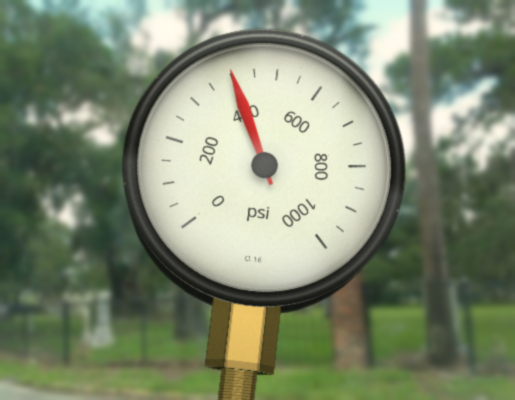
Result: 400 psi
